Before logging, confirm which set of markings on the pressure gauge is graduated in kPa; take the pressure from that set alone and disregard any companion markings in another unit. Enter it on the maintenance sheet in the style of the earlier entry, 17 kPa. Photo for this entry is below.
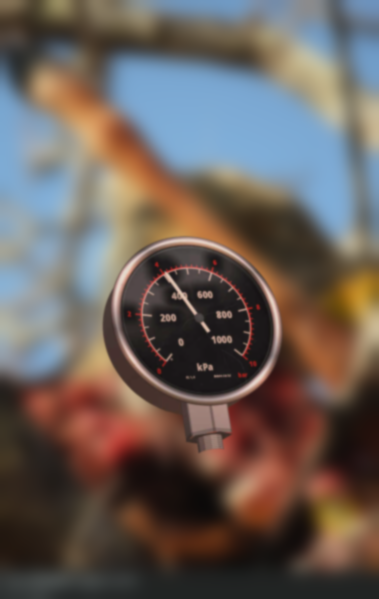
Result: 400 kPa
